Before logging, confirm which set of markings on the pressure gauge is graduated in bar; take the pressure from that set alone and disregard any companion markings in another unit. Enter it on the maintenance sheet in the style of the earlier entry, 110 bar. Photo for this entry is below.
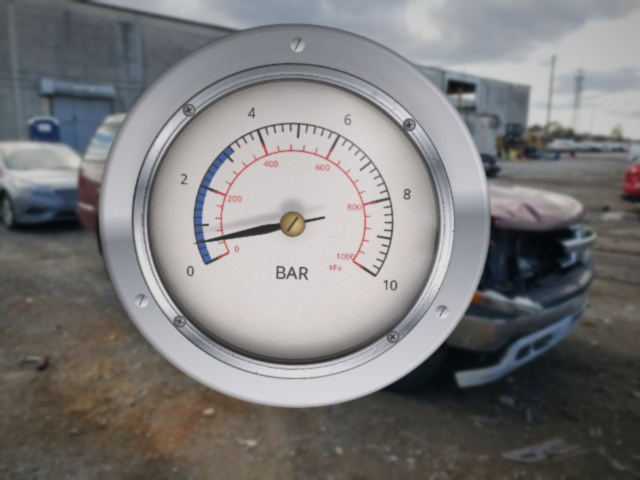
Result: 0.6 bar
